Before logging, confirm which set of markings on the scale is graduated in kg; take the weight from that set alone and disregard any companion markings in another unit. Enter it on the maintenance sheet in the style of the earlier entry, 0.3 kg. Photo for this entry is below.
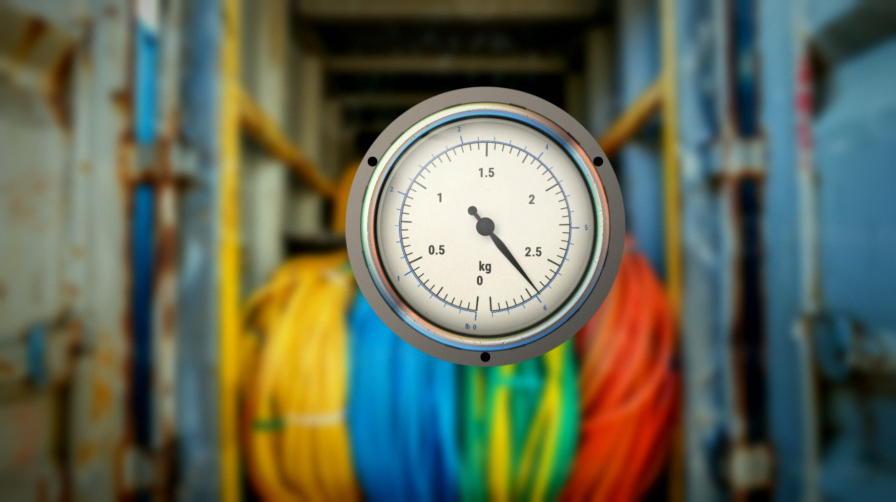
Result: 2.7 kg
